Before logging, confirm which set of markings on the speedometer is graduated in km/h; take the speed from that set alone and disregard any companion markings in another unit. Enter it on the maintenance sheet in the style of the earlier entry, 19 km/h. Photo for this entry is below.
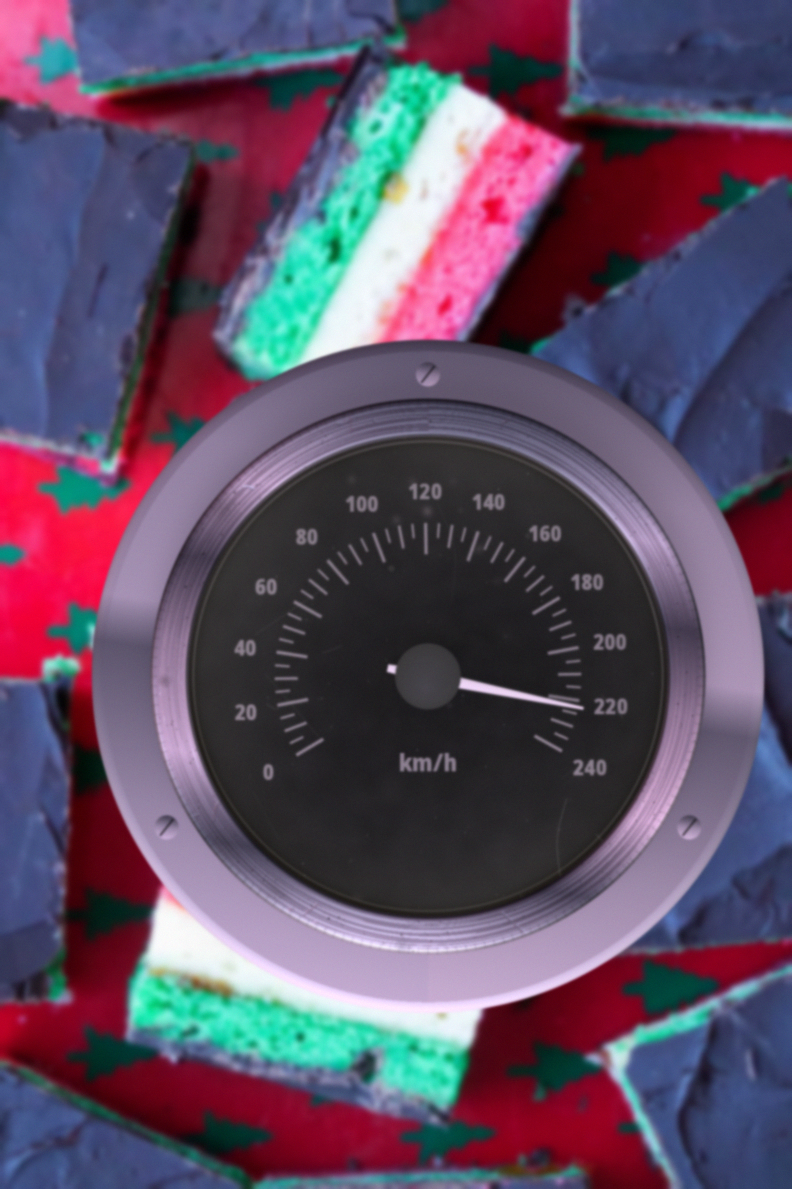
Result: 222.5 km/h
